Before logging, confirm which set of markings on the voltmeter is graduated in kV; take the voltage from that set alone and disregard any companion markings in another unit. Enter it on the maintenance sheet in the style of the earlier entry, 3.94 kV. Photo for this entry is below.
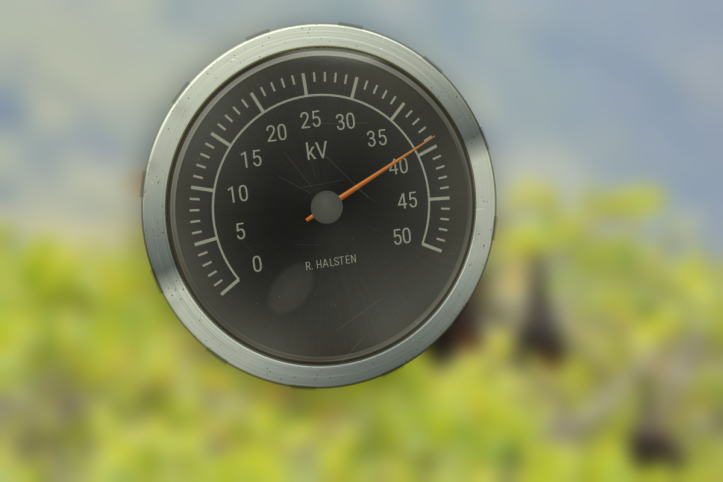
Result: 39 kV
